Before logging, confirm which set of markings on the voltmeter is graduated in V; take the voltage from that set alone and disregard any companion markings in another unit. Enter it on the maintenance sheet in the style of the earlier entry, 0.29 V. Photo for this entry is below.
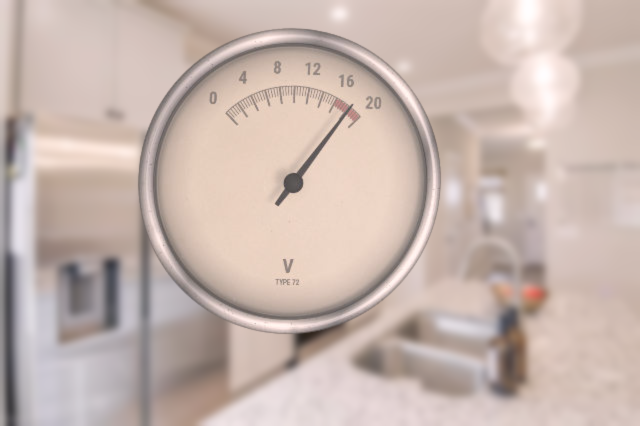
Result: 18 V
